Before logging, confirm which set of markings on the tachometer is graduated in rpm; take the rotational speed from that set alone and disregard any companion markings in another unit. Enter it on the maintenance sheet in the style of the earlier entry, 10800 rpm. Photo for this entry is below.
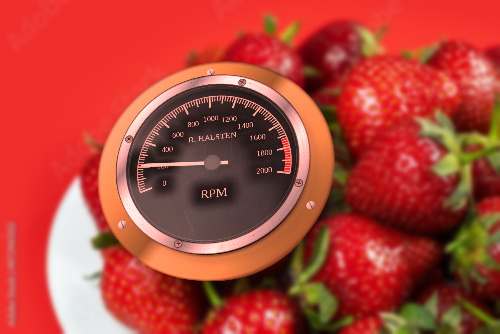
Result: 200 rpm
